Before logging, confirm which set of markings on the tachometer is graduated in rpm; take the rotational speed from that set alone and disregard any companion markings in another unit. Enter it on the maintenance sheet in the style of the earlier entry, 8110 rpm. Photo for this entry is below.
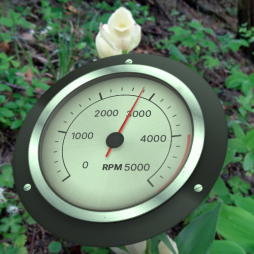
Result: 2800 rpm
